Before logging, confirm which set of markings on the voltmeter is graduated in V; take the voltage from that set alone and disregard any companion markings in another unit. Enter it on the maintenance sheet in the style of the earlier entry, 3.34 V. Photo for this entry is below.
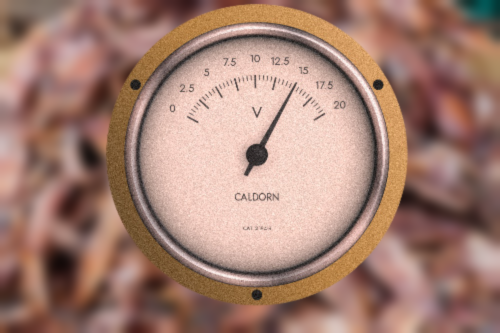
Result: 15 V
